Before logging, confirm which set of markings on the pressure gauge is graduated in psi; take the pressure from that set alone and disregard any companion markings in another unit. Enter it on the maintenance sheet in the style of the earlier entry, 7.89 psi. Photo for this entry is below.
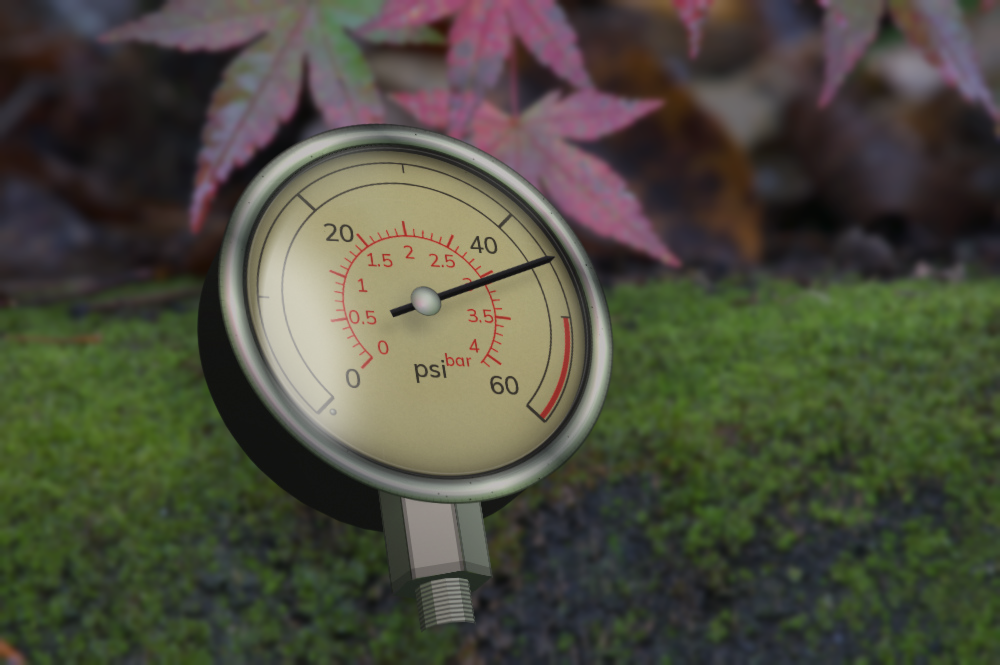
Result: 45 psi
